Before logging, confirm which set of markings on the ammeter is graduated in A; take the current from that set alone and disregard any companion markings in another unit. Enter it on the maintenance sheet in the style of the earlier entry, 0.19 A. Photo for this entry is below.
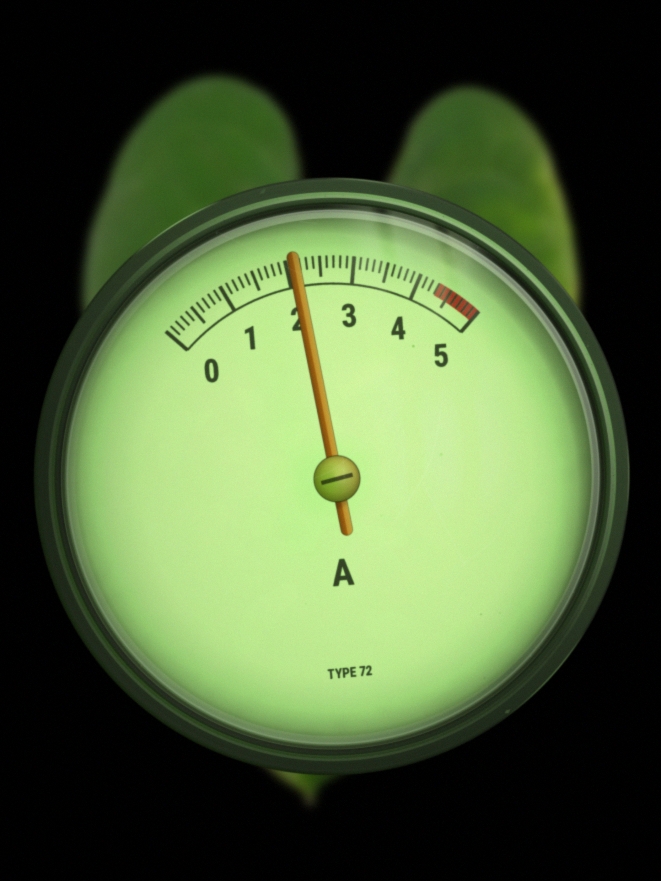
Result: 2.1 A
